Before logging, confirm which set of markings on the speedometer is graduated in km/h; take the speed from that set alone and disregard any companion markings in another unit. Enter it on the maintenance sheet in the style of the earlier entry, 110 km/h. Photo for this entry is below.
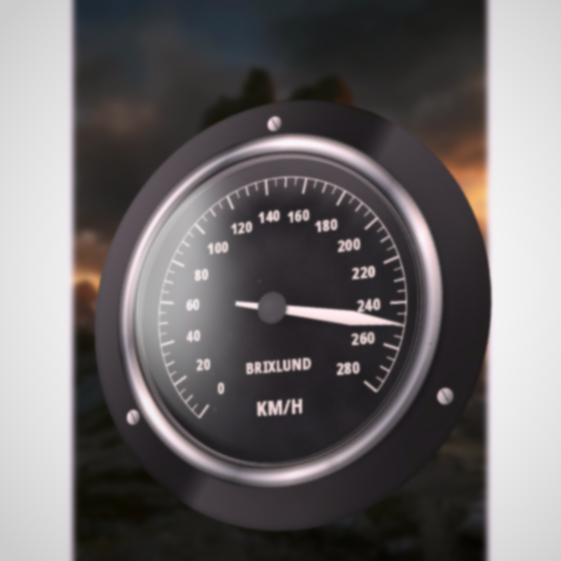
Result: 250 km/h
